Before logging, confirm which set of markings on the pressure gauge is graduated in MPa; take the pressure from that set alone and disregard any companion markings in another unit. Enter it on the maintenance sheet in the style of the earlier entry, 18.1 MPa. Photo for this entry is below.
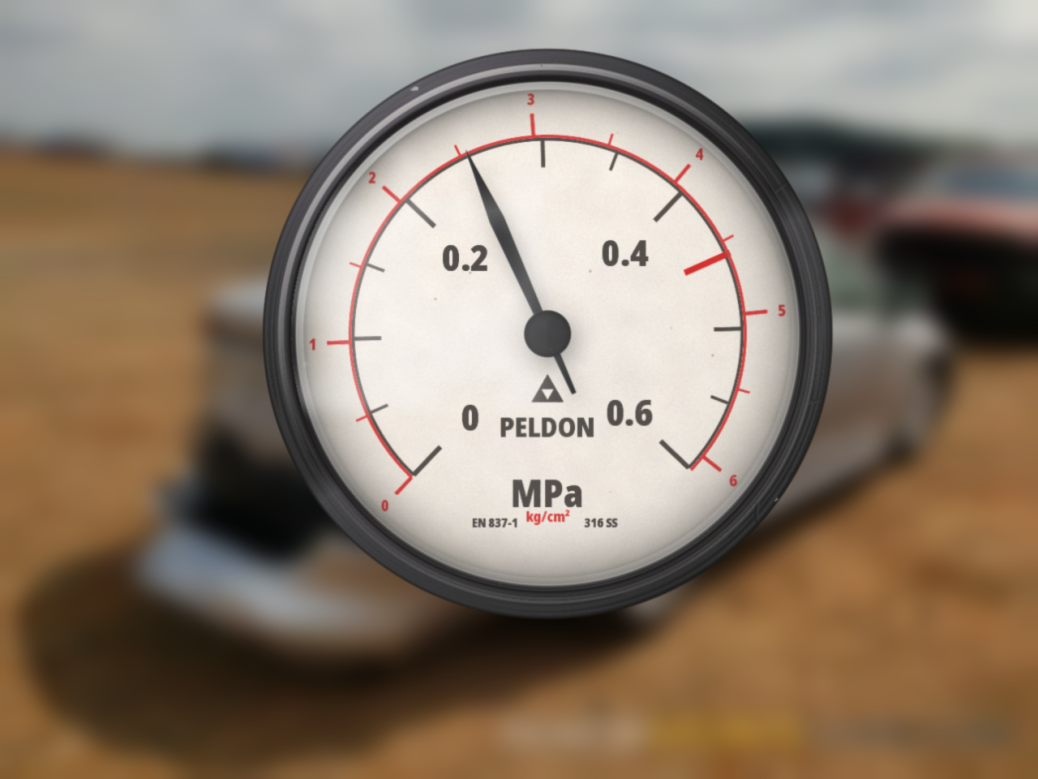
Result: 0.25 MPa
